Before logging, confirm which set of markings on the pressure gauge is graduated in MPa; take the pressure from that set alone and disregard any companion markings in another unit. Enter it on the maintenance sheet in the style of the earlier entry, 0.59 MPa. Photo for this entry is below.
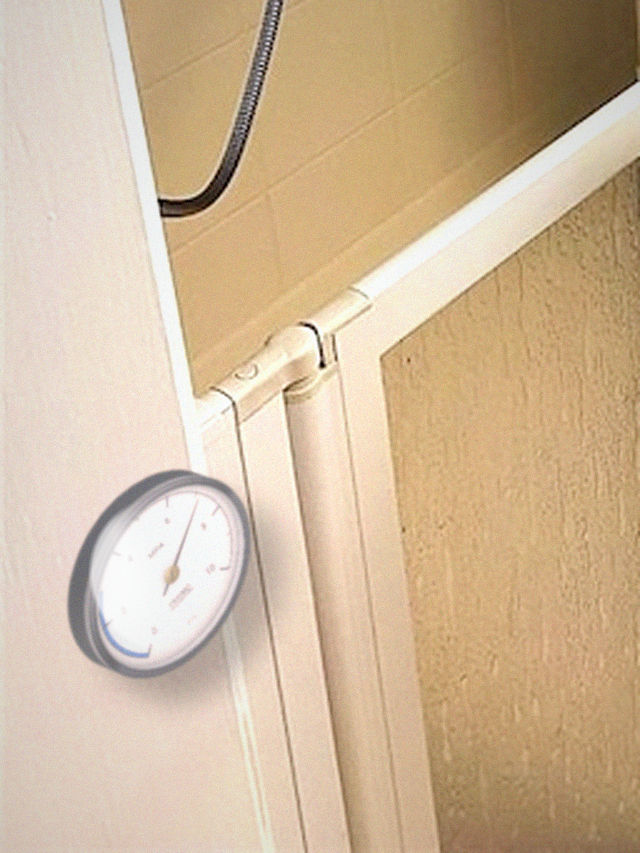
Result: 7 MPa
